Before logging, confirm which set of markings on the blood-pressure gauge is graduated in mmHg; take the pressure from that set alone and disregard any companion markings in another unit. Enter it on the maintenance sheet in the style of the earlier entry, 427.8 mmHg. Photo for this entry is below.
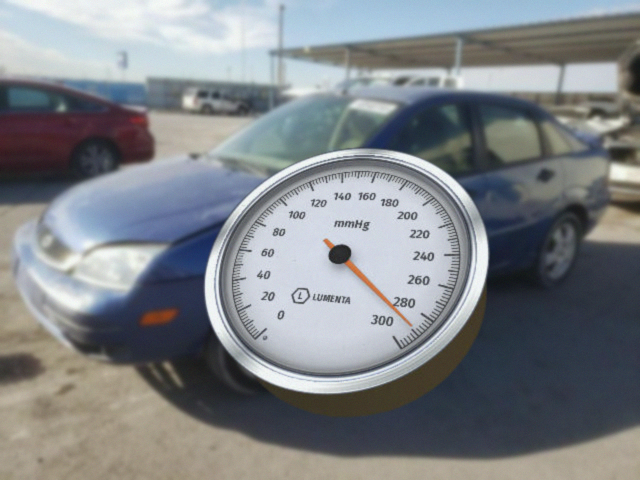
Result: 290 mmHg
